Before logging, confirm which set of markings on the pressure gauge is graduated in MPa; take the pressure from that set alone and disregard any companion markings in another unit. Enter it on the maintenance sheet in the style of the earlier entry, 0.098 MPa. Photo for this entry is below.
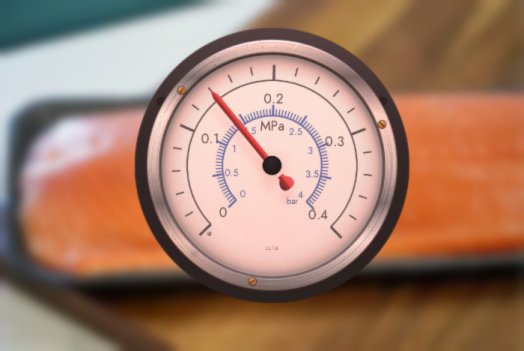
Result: 0.14 MPa
